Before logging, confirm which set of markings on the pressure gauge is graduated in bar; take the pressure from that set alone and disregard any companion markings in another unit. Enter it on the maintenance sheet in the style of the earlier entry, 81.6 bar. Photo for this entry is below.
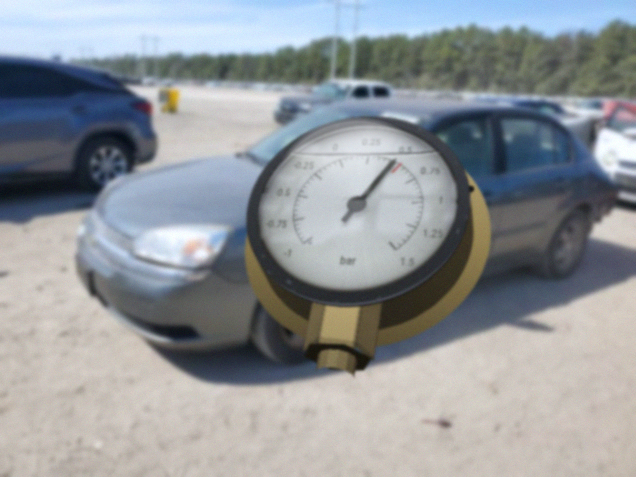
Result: 0.5 bar
